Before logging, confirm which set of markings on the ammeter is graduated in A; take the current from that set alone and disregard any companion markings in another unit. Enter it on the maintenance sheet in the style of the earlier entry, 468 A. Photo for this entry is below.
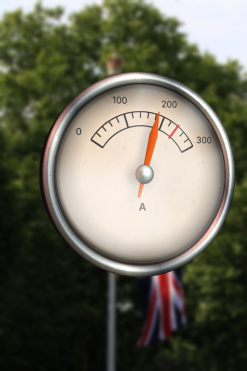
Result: 180 A
